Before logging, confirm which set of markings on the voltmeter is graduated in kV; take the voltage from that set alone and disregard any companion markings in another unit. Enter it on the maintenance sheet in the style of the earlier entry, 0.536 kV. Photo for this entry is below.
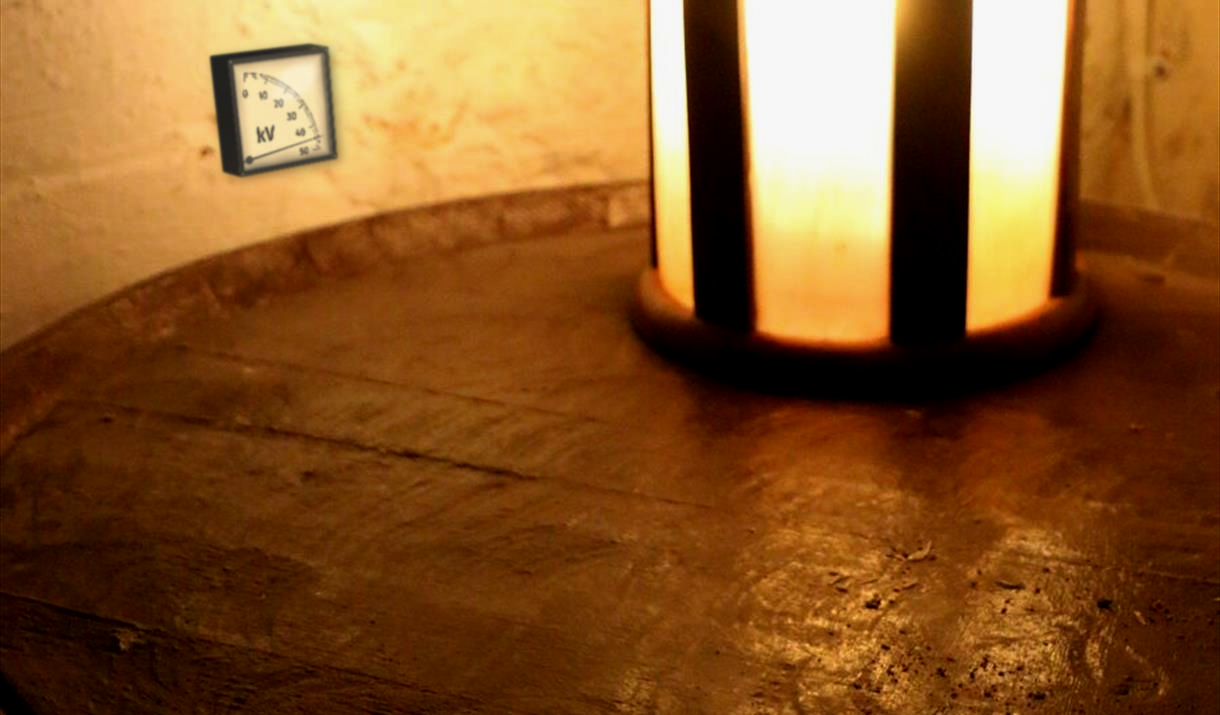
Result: 45 kV
